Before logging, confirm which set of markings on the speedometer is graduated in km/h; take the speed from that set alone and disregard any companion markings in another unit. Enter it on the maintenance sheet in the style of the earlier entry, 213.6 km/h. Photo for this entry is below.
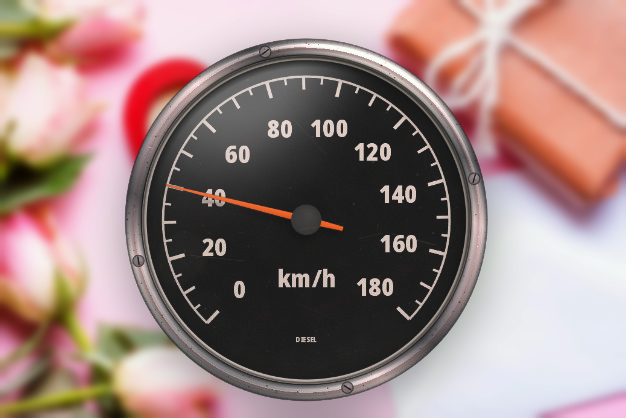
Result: 40 km/h
